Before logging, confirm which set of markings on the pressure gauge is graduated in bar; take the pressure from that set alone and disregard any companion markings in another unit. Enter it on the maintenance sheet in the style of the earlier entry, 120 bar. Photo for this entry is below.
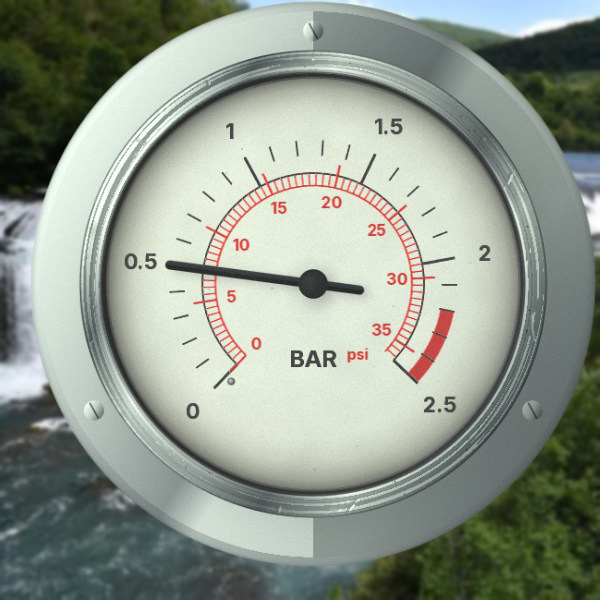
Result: 0.5 bar
